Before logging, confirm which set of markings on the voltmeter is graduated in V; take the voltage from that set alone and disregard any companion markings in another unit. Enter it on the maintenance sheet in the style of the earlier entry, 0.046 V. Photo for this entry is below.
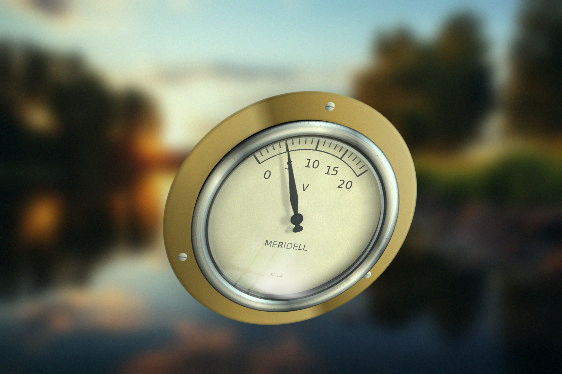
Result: 5 V
